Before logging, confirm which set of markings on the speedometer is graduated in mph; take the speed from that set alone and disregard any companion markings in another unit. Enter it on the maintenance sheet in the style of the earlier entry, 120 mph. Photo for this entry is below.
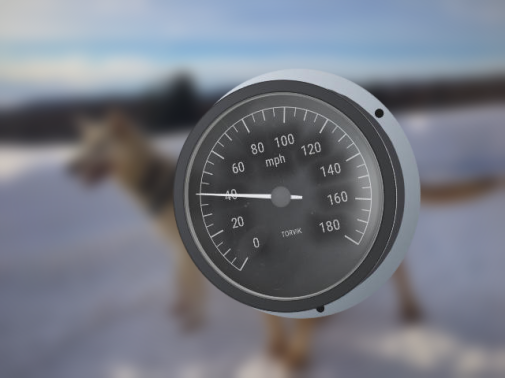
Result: 40 mph
